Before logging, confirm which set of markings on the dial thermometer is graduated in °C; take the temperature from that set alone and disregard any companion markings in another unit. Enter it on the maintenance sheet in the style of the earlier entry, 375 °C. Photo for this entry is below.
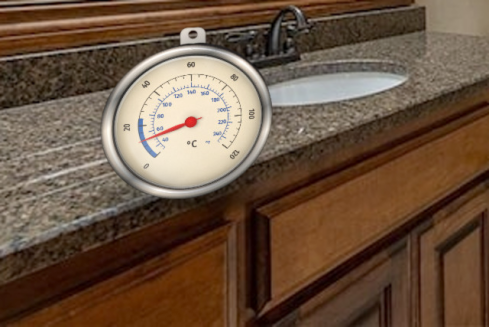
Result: 12 °C
